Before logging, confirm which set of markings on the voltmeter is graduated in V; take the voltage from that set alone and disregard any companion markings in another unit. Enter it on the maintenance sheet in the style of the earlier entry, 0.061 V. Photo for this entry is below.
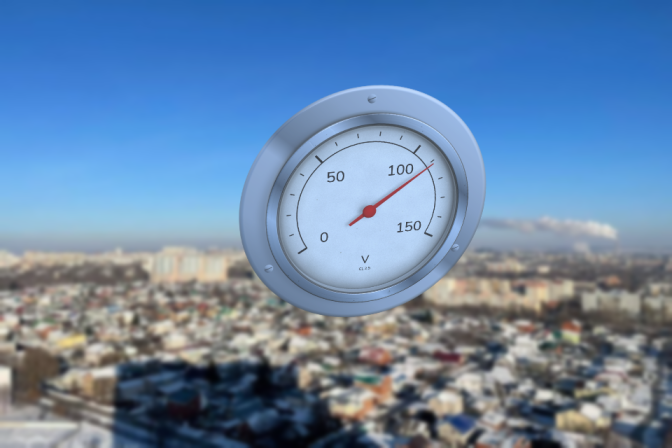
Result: 110 V
